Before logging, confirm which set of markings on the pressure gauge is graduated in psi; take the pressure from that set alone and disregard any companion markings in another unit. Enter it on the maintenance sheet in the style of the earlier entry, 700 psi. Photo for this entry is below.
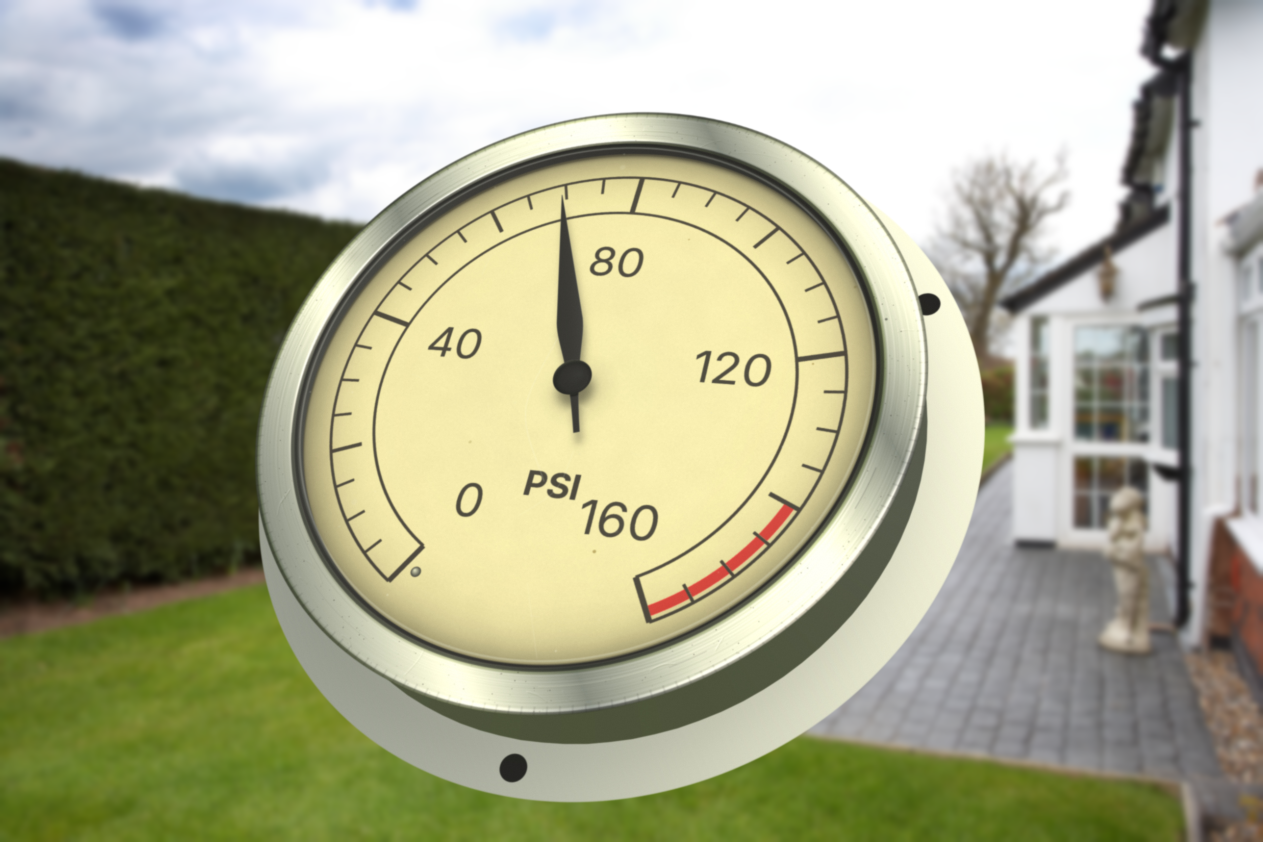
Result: 70 psi
